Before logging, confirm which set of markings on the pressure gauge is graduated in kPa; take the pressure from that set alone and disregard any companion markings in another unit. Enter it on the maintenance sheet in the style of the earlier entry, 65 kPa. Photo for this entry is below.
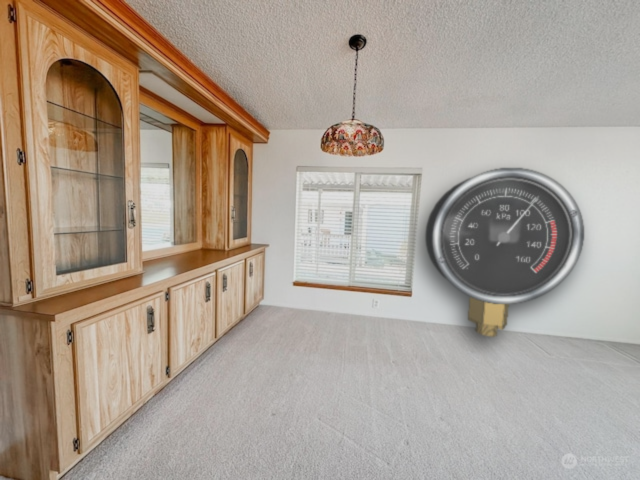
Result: 100 kPa
